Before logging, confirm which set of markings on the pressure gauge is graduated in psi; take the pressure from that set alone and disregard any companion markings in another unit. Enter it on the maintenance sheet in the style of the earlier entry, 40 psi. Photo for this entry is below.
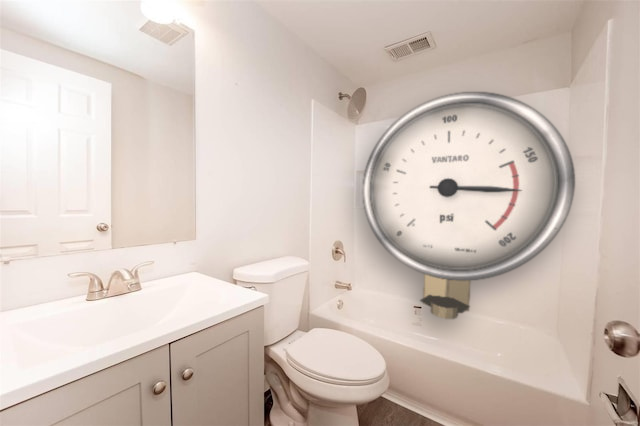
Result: 170 psi
